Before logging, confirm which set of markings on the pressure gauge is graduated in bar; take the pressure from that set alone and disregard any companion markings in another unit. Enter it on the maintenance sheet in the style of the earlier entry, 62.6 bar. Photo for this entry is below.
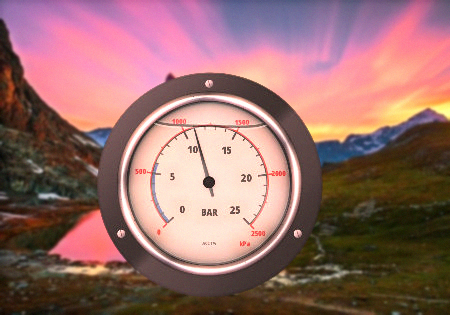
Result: 11 bar
